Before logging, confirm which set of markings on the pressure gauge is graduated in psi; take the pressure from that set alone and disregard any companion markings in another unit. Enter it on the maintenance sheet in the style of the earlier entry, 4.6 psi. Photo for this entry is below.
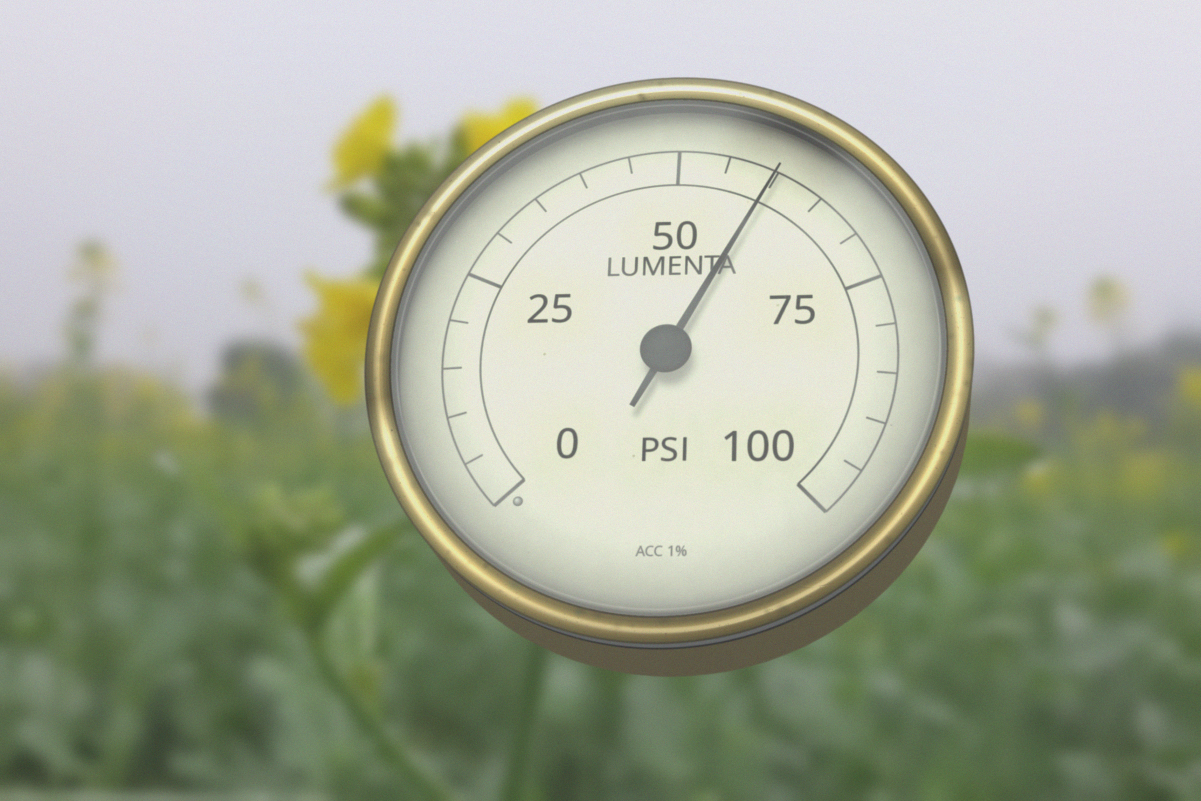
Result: 60 psi
